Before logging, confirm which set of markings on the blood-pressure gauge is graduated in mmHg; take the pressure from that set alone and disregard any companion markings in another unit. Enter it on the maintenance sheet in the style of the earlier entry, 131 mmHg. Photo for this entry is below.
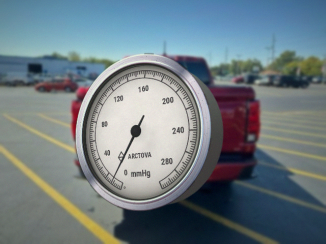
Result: 10 mmHg
